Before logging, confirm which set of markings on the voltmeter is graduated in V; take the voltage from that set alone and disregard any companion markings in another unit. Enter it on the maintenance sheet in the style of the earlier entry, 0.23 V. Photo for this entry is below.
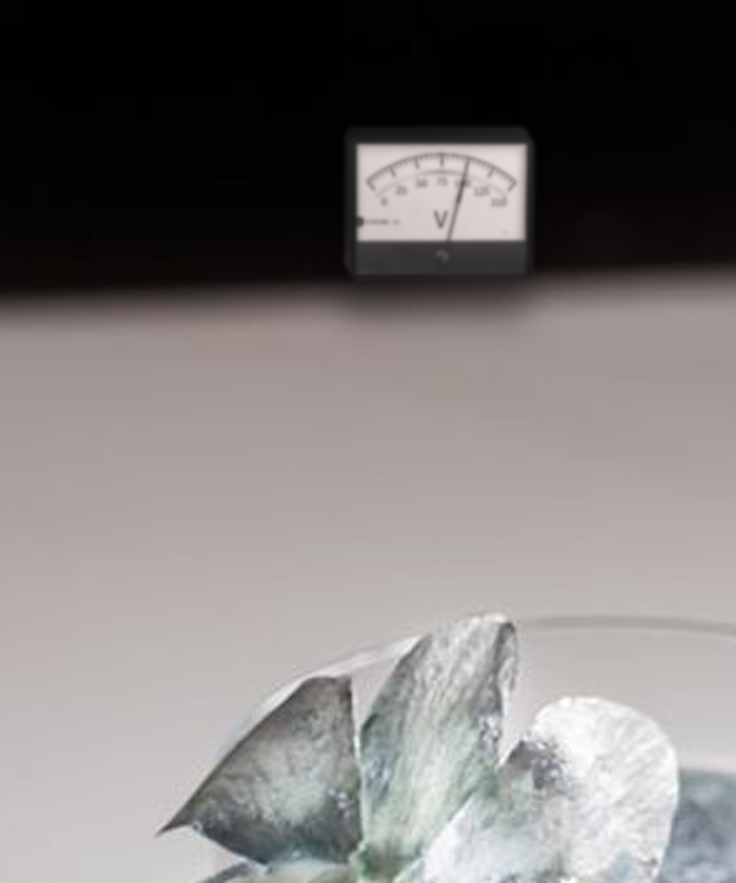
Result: 100 V
